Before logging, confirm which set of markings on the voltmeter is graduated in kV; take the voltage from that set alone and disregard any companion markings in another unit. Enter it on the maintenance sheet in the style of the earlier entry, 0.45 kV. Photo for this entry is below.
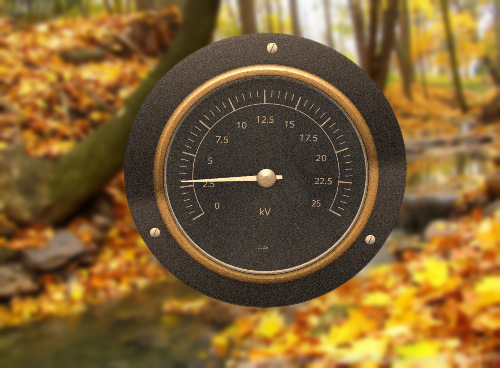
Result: 3 kV
